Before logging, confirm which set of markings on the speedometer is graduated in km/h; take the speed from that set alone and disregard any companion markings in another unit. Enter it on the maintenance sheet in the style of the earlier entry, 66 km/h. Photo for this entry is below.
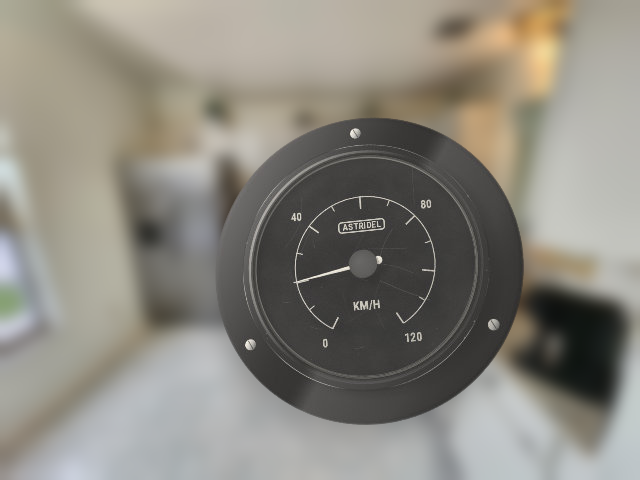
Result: 20 km/h
